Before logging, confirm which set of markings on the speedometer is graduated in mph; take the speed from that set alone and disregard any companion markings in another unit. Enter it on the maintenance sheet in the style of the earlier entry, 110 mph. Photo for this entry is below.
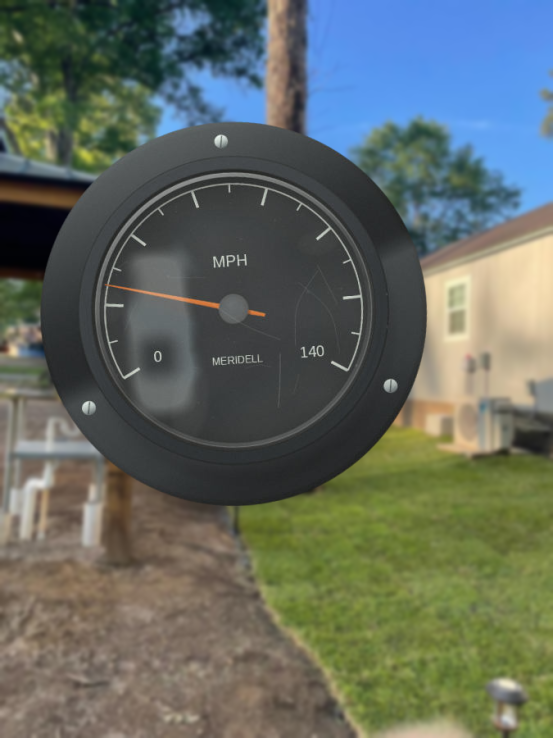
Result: 25 mph
